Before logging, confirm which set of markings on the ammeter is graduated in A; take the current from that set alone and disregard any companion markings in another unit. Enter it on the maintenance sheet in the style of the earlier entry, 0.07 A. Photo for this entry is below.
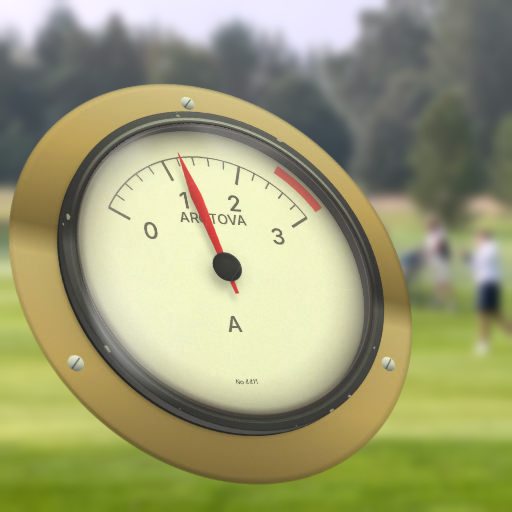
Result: 1.2 A
